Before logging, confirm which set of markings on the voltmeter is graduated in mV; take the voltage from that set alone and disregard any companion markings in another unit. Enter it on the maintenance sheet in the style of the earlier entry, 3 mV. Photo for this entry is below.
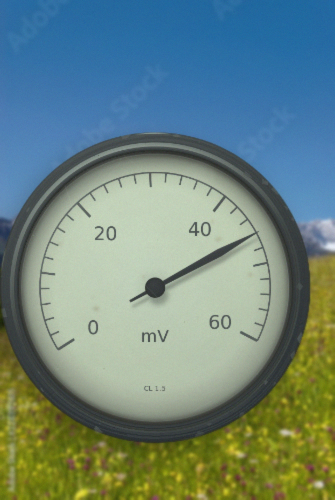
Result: 46 mV
